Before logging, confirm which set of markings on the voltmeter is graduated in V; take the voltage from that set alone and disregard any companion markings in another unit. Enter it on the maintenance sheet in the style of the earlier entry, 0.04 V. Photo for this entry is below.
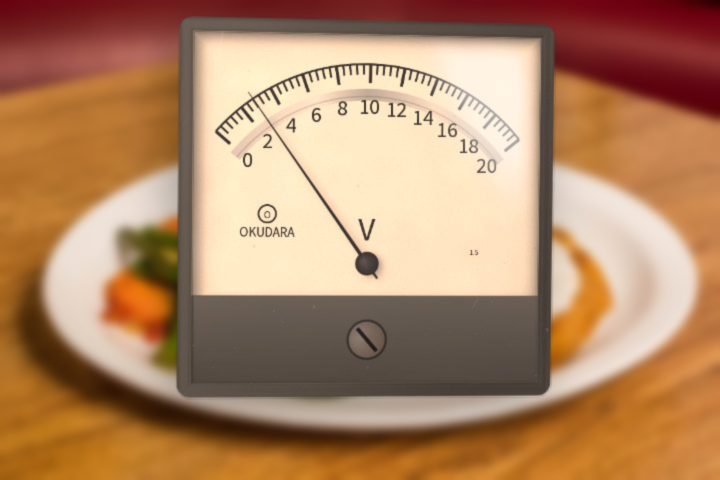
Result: 2.8 V
